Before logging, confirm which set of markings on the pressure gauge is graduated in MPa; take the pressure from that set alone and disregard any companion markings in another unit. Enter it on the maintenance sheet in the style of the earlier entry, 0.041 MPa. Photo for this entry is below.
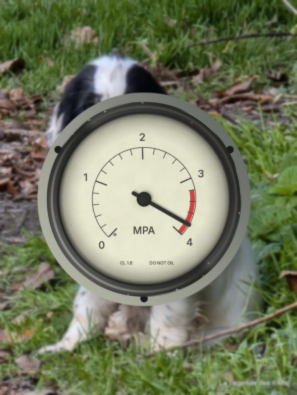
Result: 3.8 MPa
